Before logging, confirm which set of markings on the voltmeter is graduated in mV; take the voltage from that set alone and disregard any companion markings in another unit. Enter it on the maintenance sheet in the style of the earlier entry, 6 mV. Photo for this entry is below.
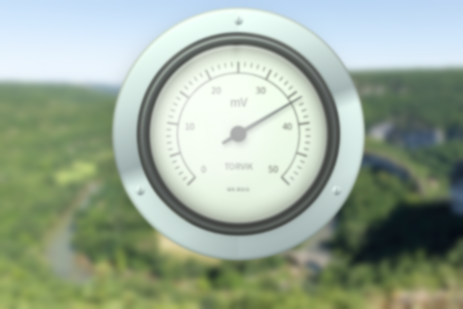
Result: 36 mV
